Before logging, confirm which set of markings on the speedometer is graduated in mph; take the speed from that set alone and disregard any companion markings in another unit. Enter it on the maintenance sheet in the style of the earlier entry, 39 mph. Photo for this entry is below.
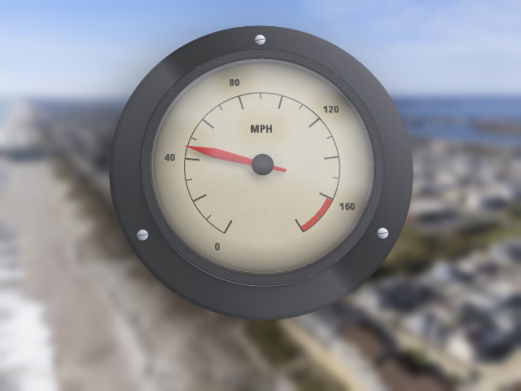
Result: 45 mph
